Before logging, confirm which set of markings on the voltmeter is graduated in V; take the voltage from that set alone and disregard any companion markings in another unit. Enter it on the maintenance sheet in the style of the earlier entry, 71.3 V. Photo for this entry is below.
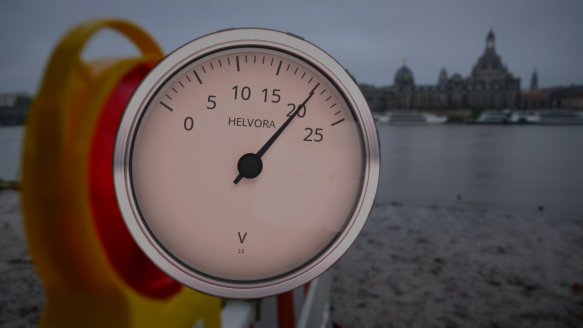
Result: 20 V
